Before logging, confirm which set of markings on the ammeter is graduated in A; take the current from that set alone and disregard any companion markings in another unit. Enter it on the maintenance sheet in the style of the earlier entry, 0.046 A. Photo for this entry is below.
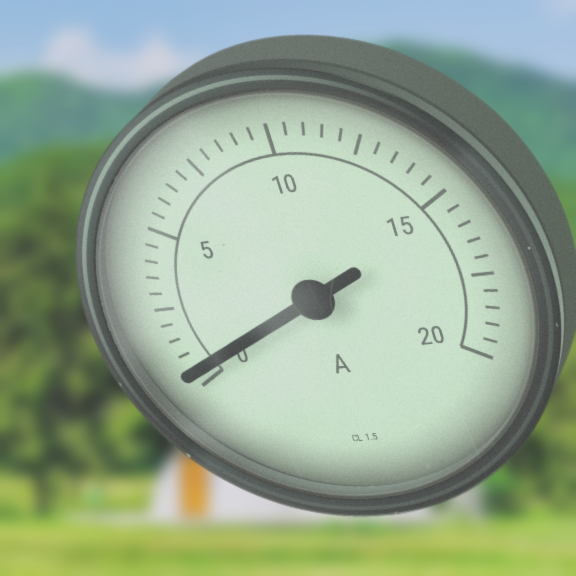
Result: 0.5 A
